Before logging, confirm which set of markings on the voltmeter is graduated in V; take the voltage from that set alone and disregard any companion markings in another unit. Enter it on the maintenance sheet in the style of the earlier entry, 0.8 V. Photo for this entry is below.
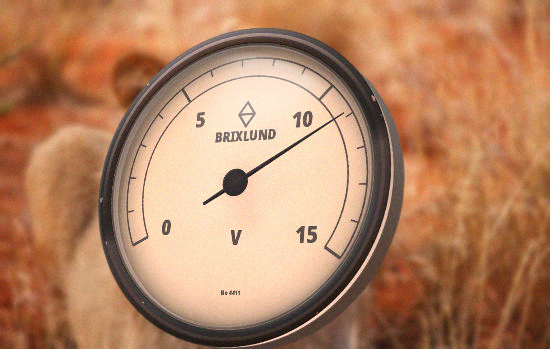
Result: 11 V
